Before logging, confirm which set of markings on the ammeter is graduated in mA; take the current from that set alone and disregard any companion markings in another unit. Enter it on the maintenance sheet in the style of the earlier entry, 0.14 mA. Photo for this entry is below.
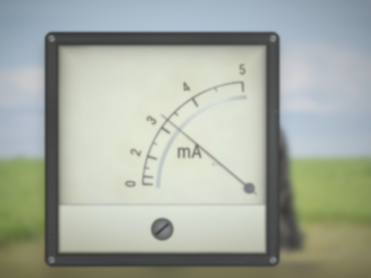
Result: 3.25 mA
